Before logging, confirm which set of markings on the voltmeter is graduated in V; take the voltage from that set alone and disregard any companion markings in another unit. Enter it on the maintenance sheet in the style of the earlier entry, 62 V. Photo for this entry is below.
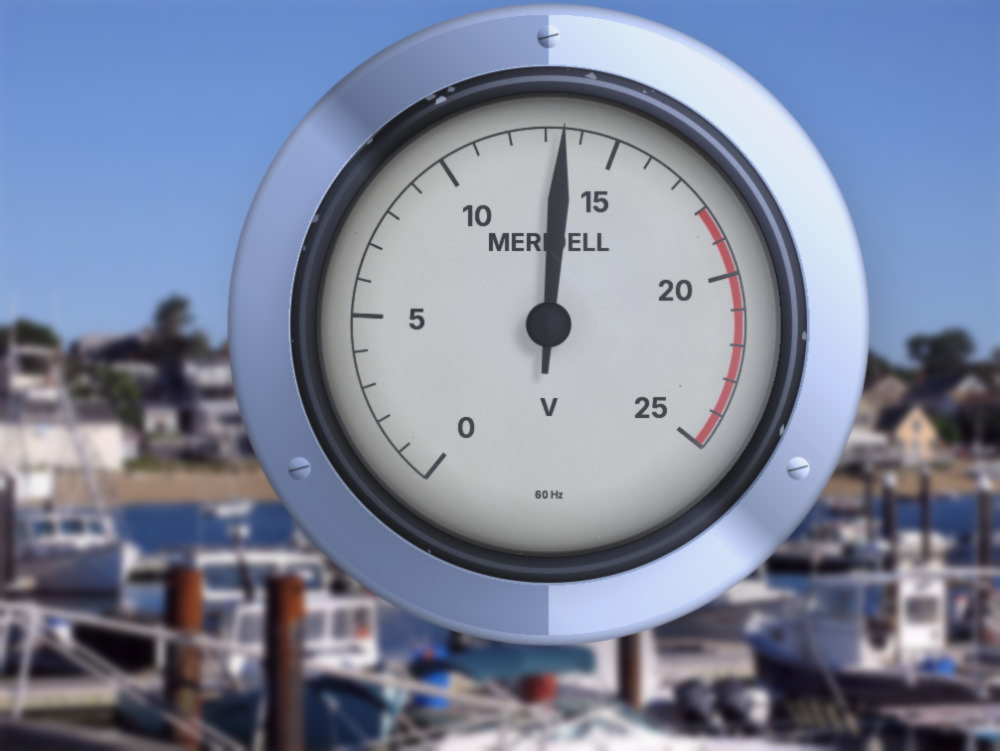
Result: 13.5 V
